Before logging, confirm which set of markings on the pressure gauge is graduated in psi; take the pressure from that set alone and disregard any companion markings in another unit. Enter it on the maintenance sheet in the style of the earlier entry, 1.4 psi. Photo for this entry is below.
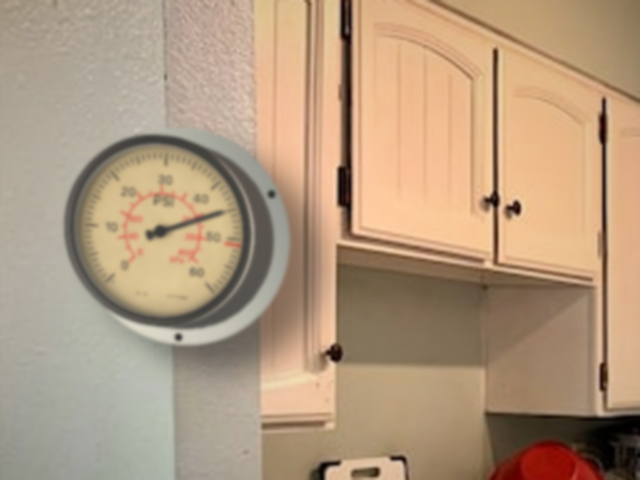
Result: 45 psi
